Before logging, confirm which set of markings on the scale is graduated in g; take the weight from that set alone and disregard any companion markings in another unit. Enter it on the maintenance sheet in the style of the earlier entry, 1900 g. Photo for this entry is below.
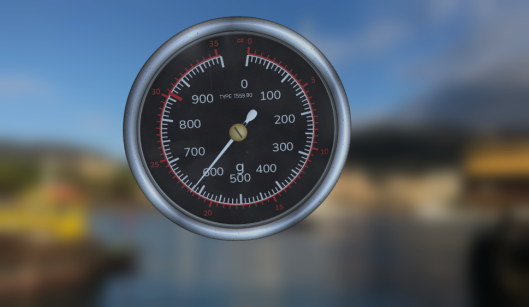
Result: 620 g
